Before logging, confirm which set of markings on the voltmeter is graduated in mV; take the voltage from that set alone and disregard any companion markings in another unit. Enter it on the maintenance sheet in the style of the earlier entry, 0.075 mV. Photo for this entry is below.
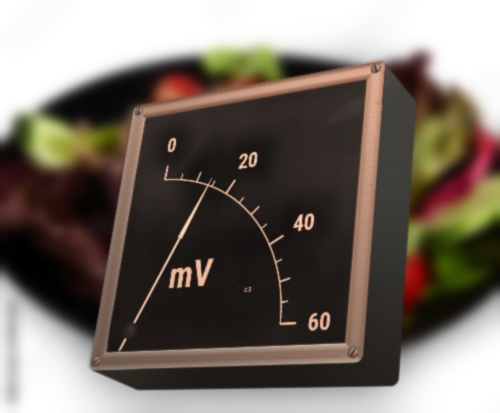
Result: 15 mV
